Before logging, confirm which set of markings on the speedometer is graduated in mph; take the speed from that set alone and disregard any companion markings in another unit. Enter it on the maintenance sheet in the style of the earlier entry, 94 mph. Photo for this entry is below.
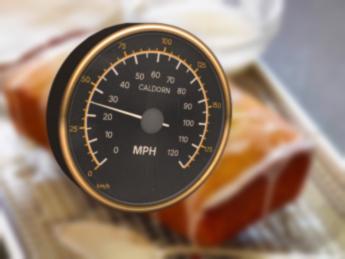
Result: 25 mph
